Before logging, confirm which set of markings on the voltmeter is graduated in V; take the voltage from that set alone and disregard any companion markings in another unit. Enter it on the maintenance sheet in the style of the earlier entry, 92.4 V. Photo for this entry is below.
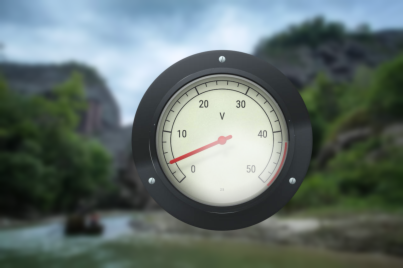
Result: 4 V
